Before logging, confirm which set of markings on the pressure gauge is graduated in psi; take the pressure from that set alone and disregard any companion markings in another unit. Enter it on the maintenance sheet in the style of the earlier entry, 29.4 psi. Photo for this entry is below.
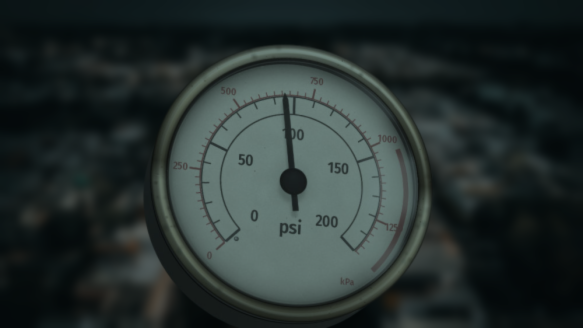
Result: 95 psi
